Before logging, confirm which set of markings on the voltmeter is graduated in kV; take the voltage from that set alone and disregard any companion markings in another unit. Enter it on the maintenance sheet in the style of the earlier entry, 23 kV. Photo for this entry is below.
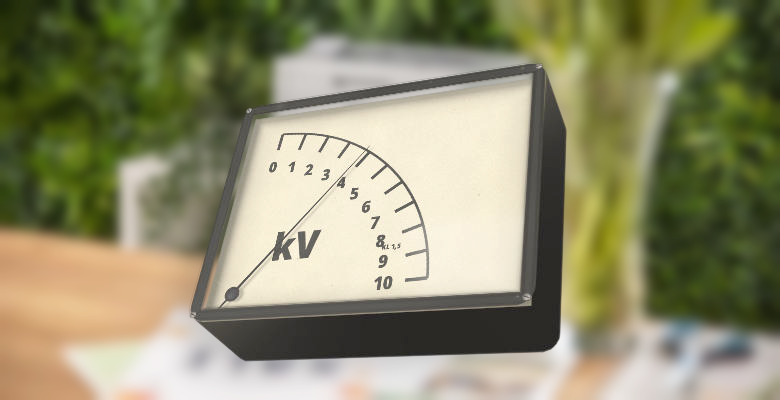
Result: 4 kV
